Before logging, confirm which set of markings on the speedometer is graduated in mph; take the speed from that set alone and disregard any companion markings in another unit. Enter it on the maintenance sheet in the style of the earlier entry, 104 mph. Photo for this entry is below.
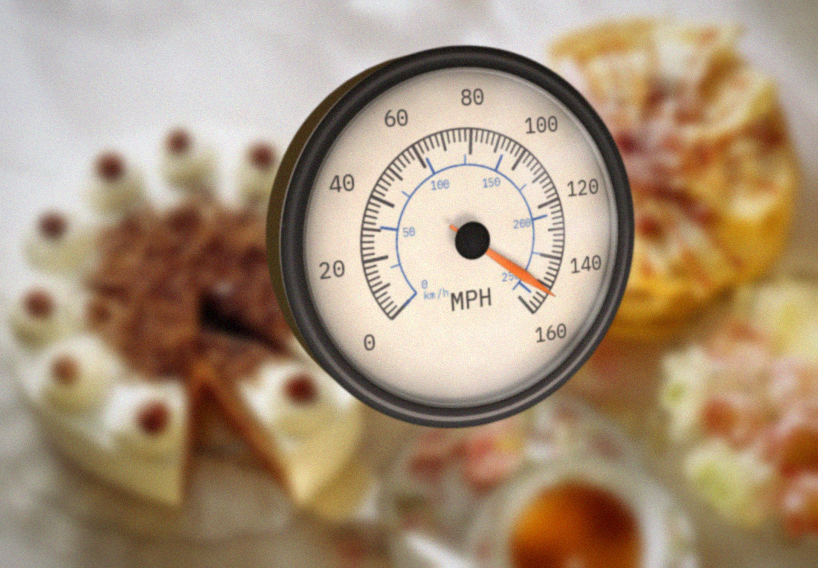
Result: 152 mph
